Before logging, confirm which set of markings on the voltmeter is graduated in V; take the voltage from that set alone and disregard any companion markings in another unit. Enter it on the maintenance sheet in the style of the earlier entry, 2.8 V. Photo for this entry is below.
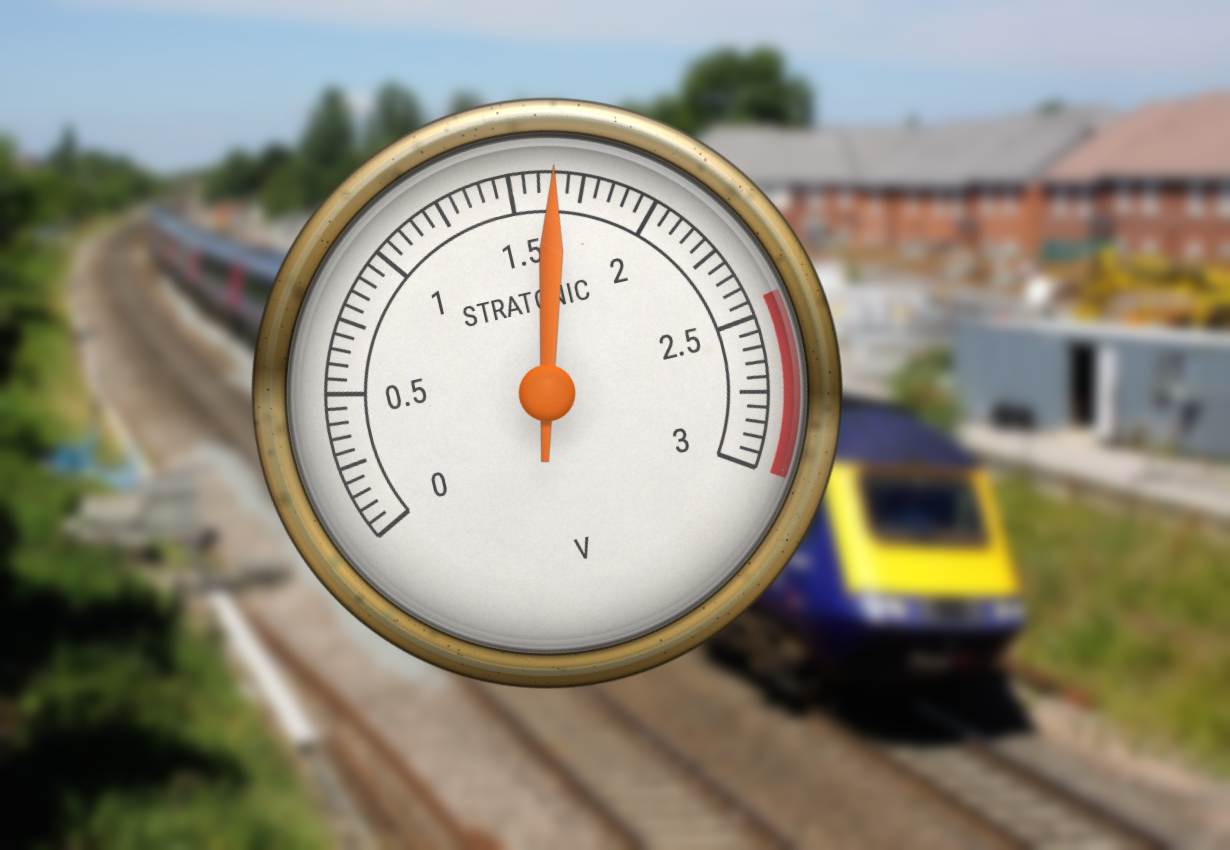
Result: 1.65 V
